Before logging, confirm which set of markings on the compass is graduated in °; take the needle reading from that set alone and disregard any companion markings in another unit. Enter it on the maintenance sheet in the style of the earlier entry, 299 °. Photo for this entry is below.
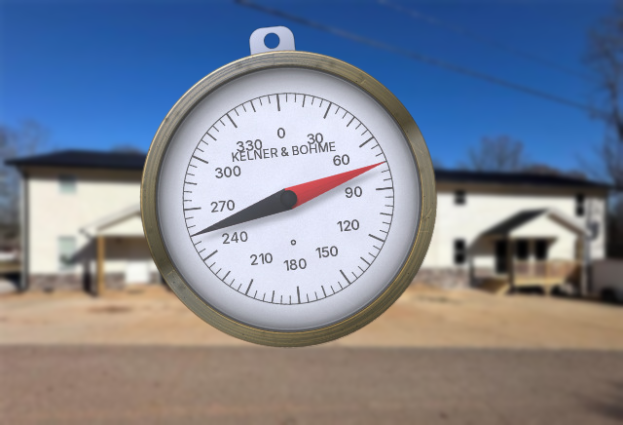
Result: 75 °
